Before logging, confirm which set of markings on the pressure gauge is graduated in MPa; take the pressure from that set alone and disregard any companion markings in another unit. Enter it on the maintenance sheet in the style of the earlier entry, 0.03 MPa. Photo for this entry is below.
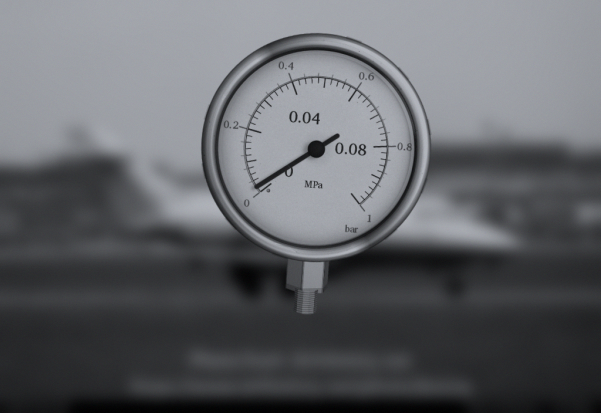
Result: 0.002 MPa
